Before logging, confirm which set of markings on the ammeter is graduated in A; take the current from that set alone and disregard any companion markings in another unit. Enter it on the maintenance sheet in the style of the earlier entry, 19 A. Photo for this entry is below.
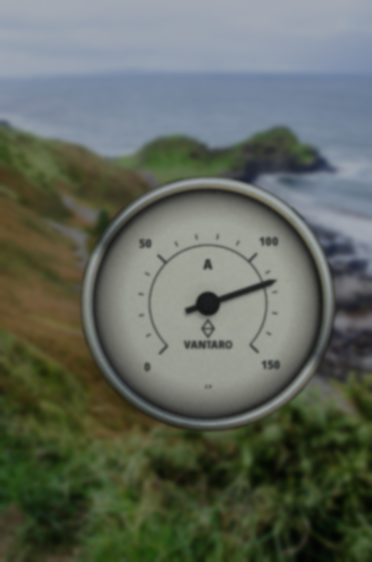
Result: 115 A
